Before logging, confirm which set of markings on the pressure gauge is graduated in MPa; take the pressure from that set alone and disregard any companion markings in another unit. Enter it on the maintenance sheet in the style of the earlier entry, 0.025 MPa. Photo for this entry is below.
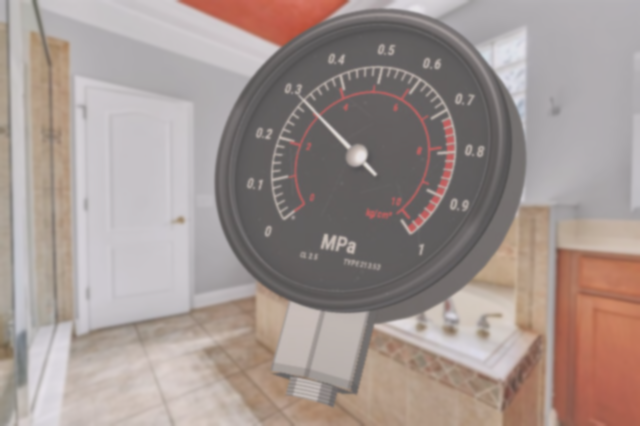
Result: 0.3 MPa
